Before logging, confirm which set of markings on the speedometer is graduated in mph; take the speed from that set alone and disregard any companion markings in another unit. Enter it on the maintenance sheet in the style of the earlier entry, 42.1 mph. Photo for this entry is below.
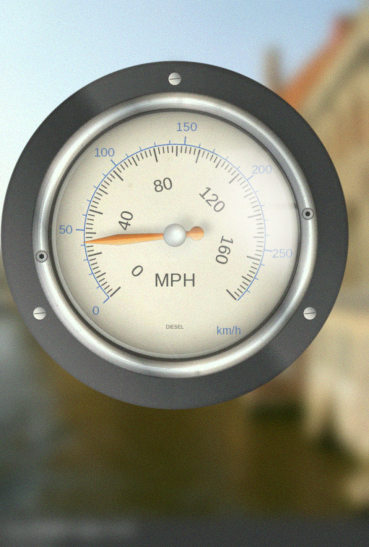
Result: 26 mph
